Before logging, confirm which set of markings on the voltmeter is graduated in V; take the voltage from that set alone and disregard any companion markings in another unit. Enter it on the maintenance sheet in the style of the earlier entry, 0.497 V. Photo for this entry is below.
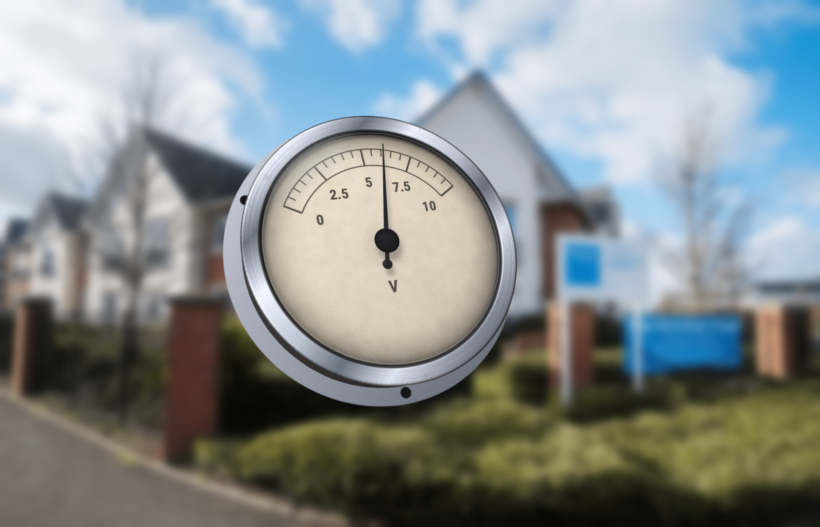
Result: 6 V
